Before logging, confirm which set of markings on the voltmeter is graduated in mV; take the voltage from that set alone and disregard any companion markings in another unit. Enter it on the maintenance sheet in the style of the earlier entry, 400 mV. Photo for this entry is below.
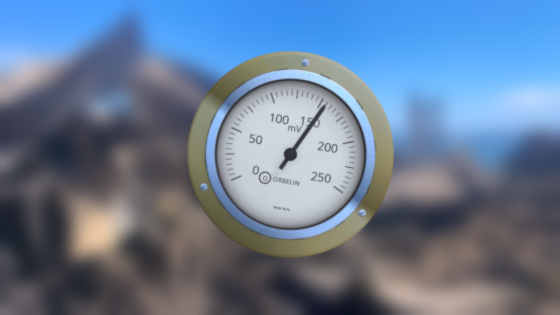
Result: 155 mV
